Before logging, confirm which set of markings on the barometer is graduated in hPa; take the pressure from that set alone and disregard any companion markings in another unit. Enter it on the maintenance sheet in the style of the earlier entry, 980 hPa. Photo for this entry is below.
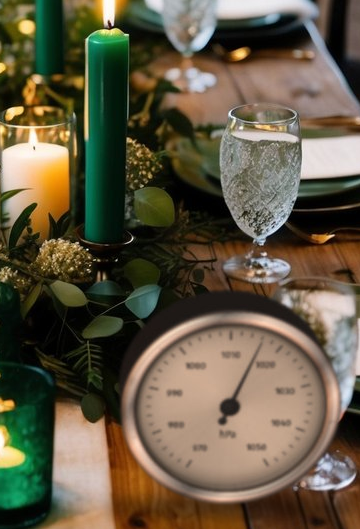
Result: 1016 hPa
